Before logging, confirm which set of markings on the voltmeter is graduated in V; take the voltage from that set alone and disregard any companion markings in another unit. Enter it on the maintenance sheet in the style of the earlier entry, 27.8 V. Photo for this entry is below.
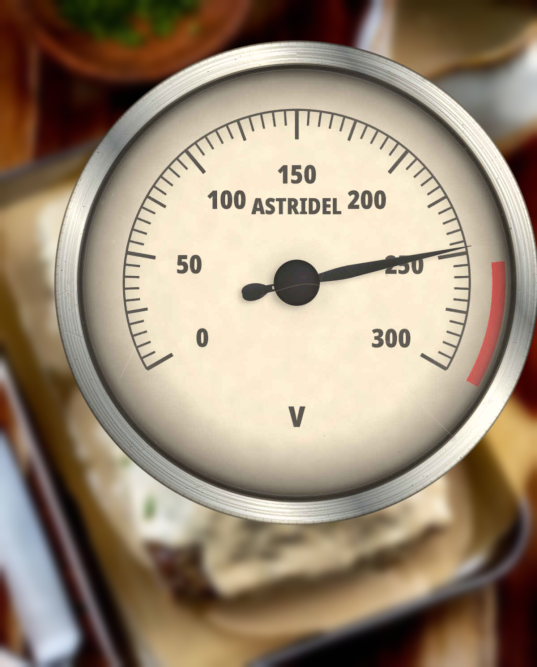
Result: 247.5 V
